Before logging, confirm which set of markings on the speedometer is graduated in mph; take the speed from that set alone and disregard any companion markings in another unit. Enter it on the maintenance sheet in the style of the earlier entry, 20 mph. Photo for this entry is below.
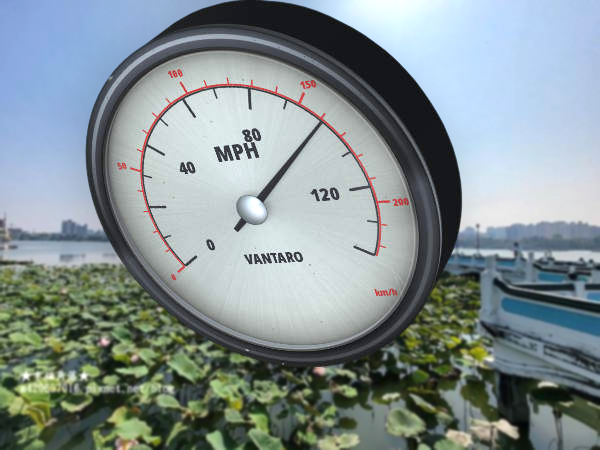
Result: 100 mph
